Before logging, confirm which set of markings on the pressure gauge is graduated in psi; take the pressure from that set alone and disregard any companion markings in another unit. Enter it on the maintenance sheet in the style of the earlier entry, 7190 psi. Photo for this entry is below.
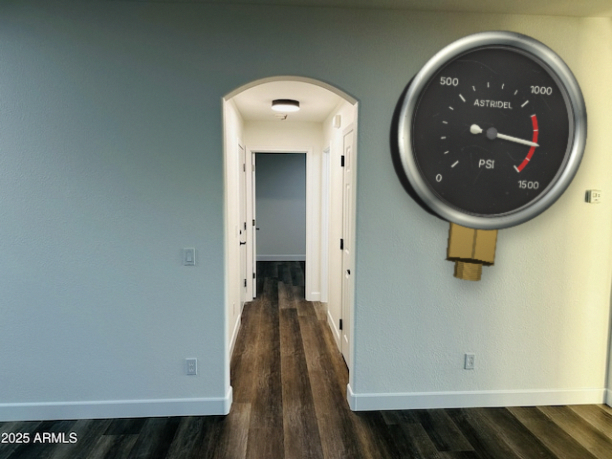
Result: 1300 psi
